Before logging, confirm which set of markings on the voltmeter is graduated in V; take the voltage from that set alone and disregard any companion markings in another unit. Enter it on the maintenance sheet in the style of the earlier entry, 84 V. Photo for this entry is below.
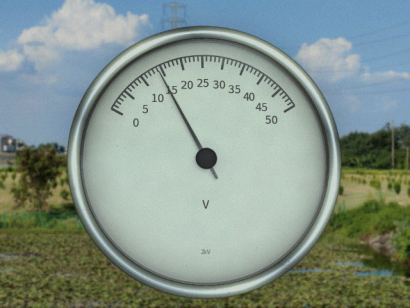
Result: 14 V
